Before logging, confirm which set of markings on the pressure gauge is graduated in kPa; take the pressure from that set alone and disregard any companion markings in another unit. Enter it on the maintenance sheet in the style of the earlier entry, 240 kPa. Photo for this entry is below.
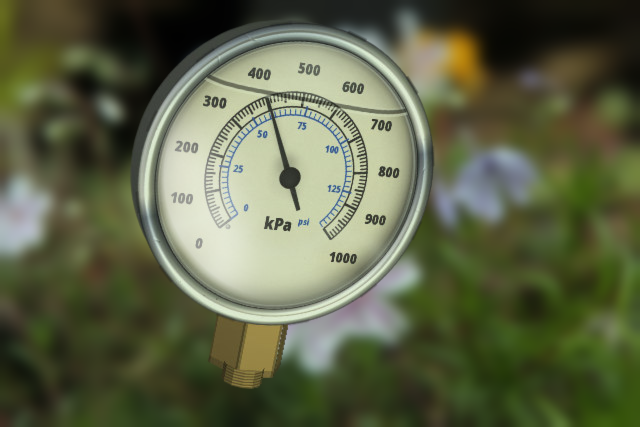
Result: 400 kPa
